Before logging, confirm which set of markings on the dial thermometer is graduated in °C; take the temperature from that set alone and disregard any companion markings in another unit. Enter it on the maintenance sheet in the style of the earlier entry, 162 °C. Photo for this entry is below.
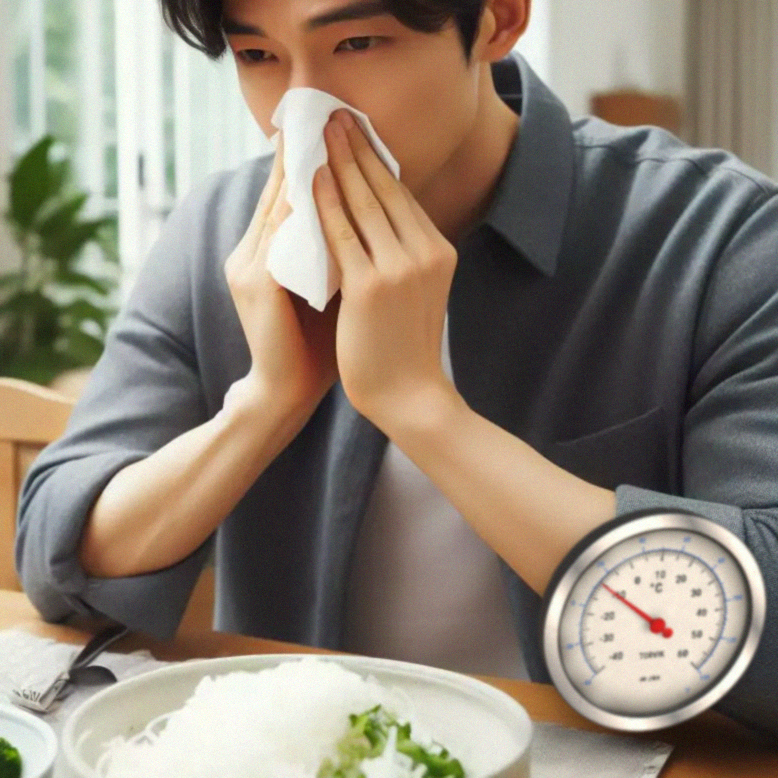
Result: -10 °C
